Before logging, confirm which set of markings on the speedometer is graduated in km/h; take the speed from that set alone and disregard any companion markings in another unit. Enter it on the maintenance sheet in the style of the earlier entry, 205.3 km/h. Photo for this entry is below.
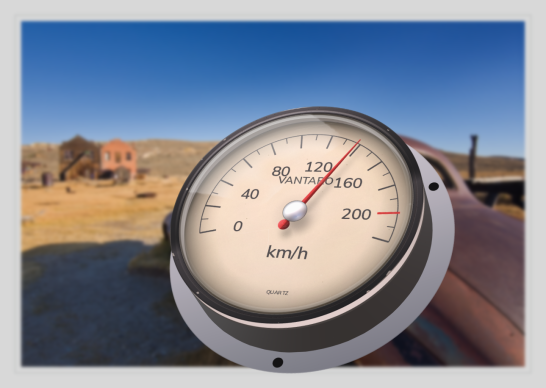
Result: 140 km/h
